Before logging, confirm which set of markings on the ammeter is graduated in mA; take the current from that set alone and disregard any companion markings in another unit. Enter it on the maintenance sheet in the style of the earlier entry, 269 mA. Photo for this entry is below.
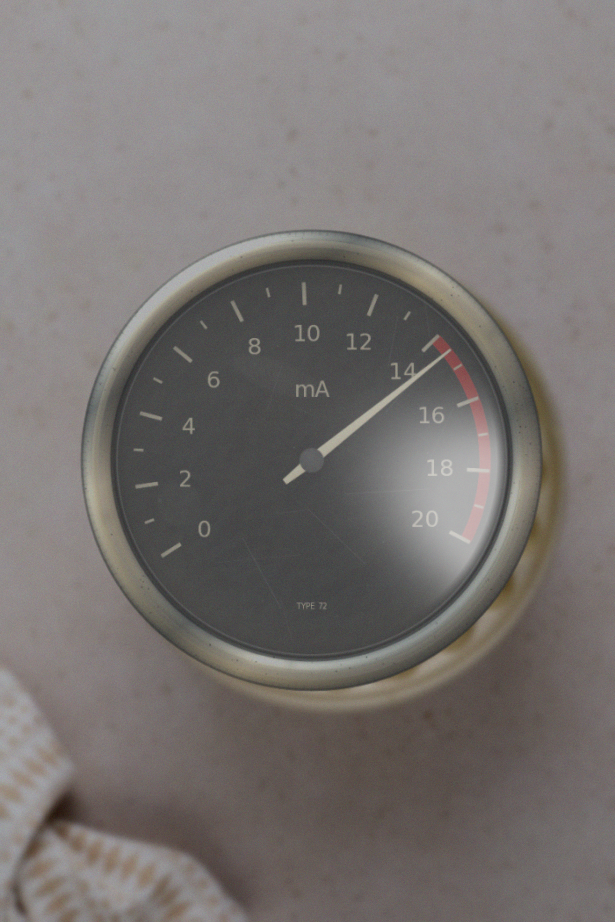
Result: 14.5 mA
